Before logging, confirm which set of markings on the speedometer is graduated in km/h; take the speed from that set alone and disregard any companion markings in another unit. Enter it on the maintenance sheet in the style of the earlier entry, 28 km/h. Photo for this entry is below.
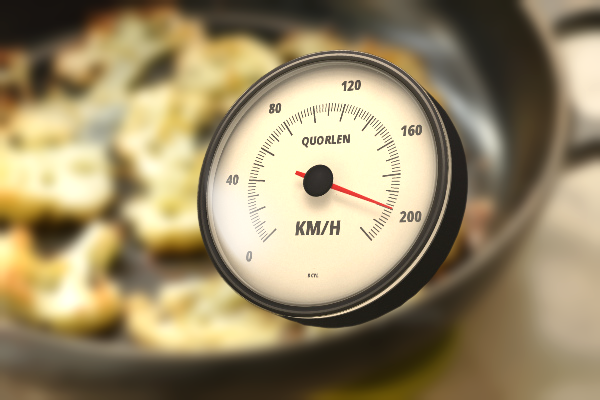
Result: 200 km/h
